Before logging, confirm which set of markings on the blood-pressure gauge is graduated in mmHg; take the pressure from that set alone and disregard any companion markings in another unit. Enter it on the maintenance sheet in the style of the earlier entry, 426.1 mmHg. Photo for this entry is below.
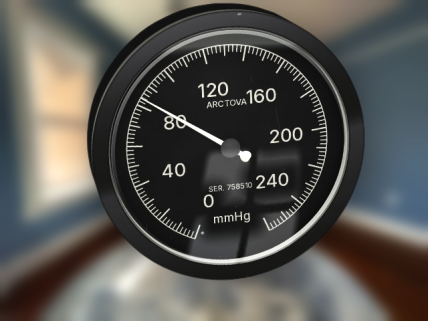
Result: 84 mmHg
